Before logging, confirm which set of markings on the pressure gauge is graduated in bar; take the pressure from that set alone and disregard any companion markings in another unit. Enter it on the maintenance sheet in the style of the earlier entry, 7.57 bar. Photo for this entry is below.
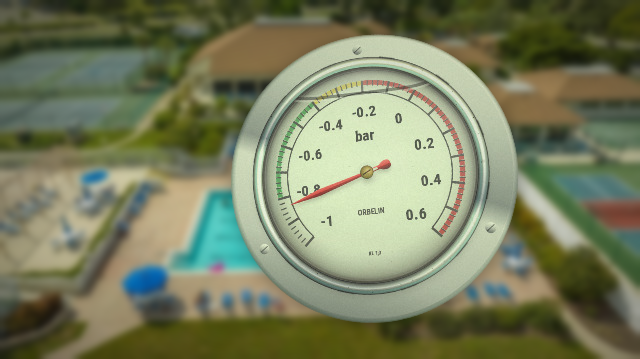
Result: -0.84 bar
